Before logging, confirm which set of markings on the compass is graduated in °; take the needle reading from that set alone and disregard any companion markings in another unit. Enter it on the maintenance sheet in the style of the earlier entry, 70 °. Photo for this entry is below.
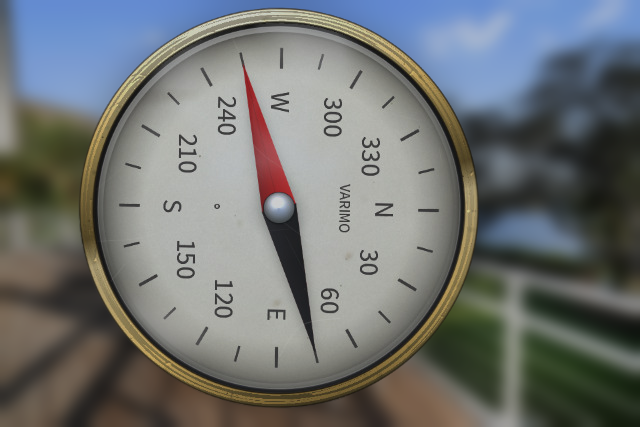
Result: 255 °
